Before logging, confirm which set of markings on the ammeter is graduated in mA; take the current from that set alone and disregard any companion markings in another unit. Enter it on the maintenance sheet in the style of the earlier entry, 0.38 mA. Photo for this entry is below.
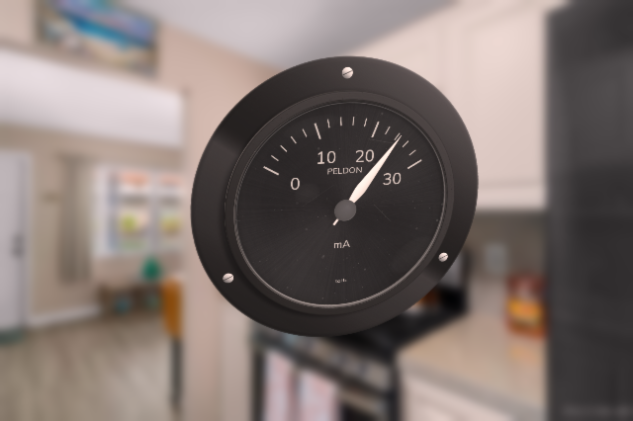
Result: 24 mA
